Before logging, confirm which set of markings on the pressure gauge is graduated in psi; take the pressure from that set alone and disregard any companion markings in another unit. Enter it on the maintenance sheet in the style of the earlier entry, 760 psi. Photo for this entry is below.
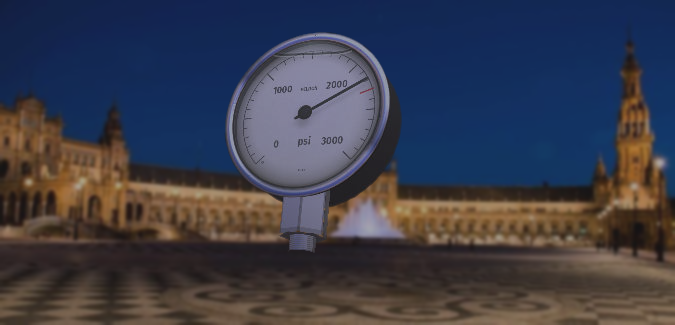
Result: 2200 psi
